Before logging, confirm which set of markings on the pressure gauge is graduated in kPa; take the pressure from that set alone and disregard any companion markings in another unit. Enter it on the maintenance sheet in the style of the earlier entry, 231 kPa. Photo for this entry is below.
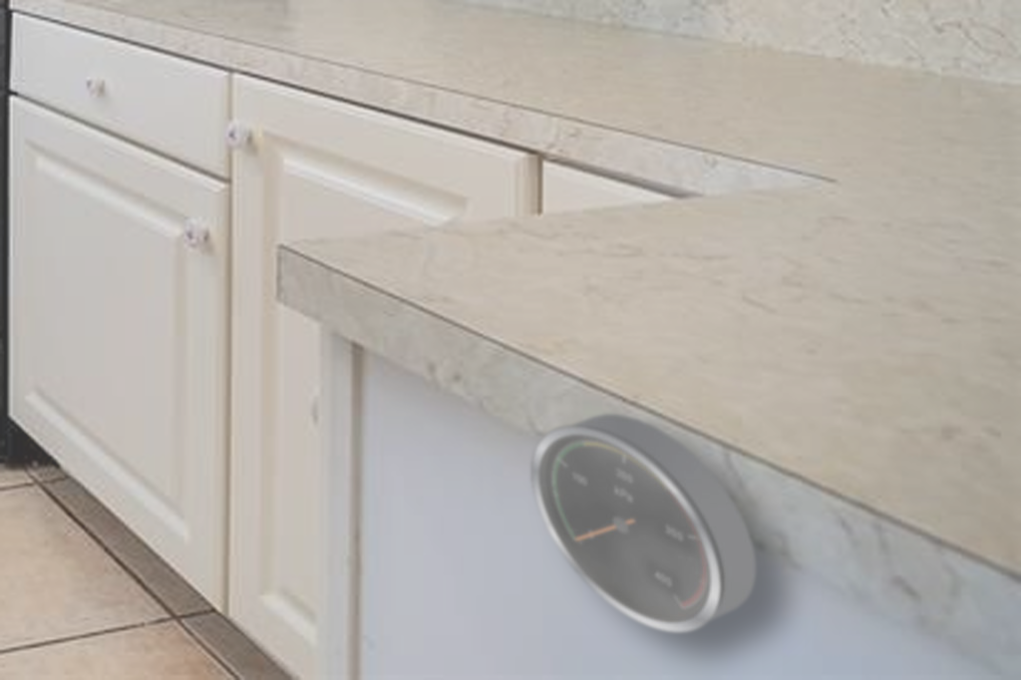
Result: 0 kPa
